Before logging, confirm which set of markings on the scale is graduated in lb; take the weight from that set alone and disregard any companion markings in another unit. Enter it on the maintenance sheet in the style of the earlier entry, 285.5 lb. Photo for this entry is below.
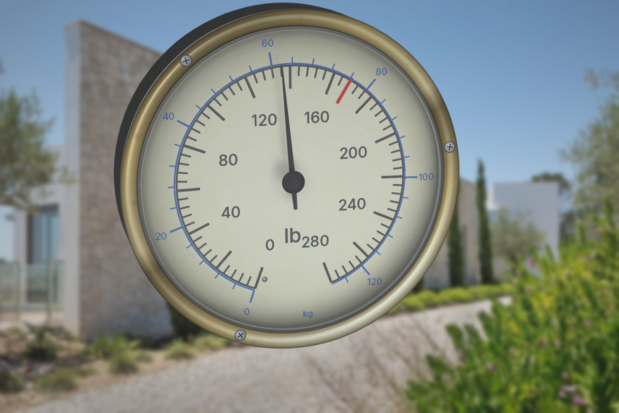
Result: 136 lb
